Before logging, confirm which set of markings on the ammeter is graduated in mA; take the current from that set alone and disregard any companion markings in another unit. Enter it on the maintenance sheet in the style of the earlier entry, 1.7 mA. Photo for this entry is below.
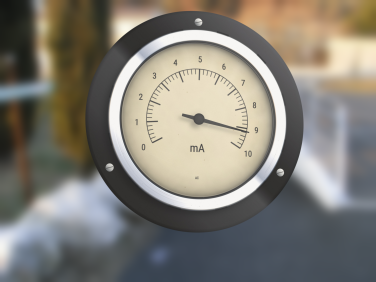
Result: 9.2 mA
